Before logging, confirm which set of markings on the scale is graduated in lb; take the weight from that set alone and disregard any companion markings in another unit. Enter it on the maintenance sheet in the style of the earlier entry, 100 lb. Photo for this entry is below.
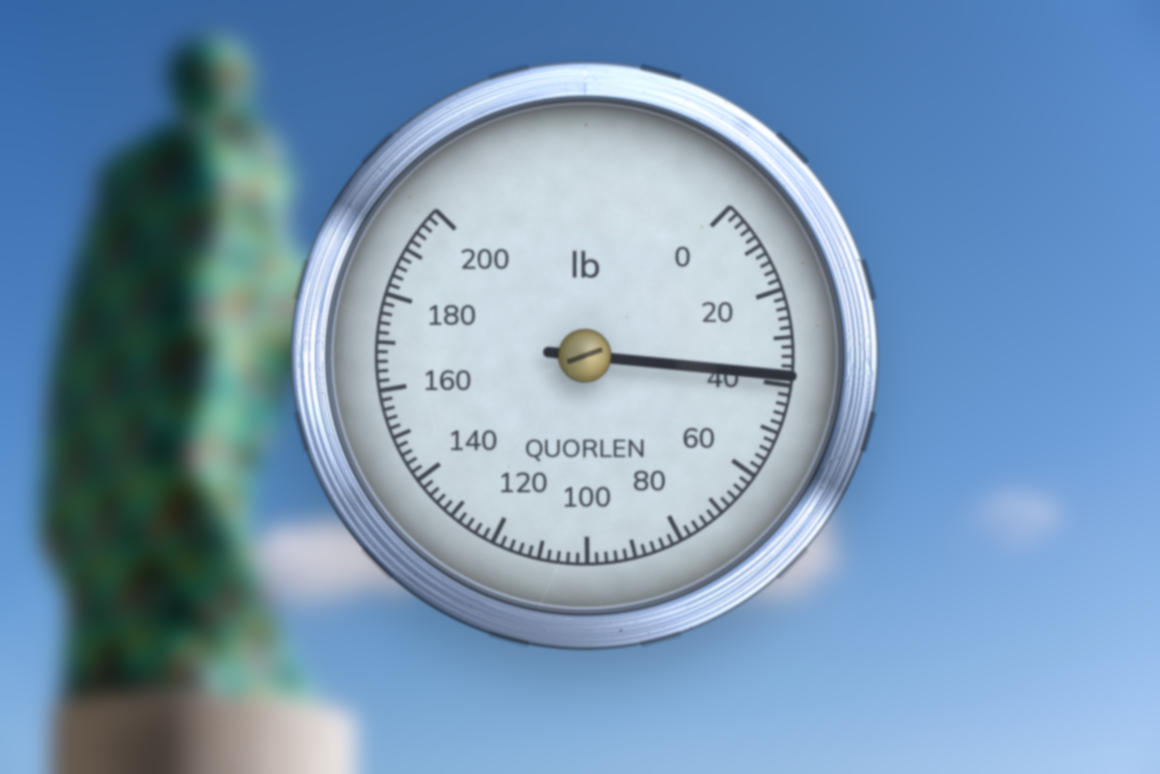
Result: 38 lb
